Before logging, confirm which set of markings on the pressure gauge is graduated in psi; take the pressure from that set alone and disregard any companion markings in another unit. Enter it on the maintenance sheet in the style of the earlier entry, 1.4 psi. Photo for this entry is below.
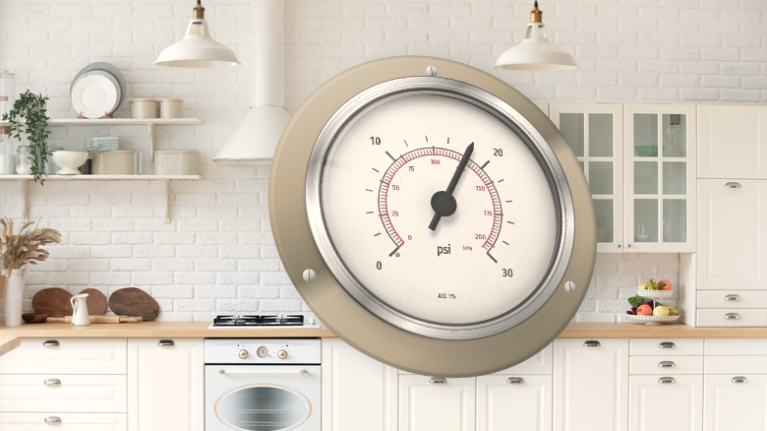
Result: 18 psi
